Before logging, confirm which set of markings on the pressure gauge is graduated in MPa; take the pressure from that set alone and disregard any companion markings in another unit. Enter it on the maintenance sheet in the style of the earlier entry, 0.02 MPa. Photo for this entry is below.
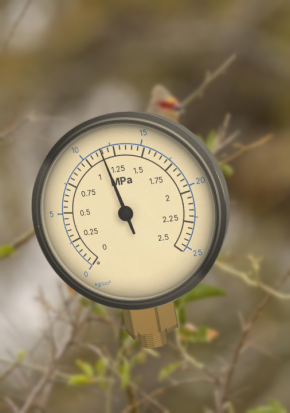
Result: 1.15 MPa
